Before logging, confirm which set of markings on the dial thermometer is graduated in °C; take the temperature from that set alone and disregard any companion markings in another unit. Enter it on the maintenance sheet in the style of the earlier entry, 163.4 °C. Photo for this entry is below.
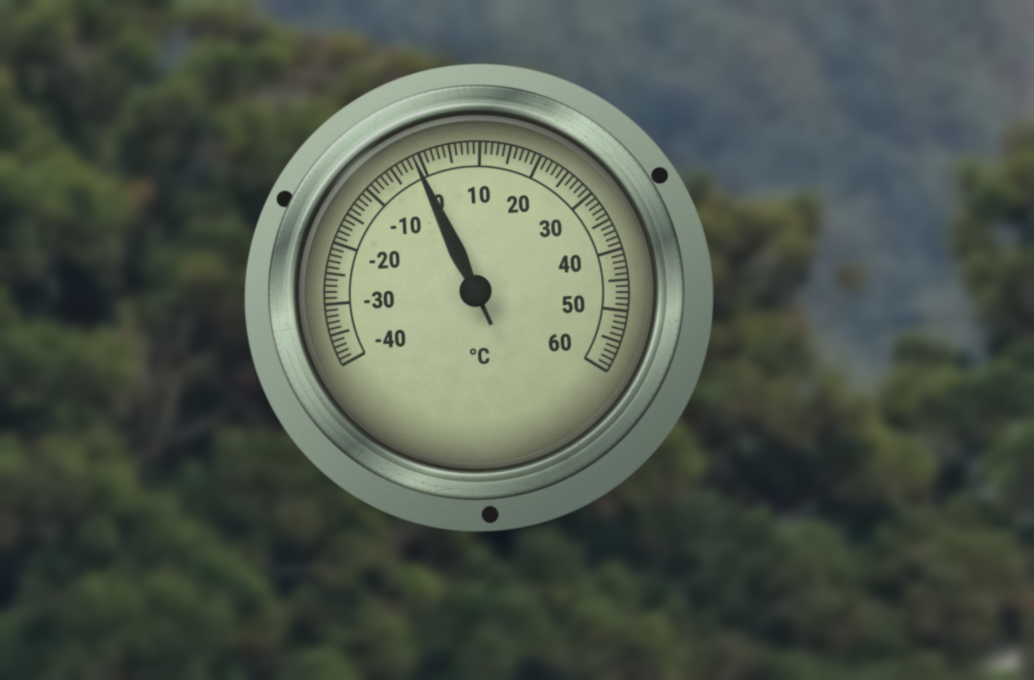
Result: -1 °C
